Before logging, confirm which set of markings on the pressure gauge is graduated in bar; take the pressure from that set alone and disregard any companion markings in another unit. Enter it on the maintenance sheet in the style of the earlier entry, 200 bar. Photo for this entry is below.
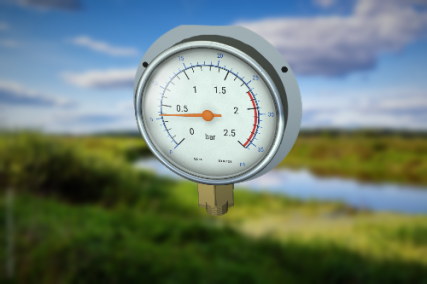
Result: 0.4 bar
